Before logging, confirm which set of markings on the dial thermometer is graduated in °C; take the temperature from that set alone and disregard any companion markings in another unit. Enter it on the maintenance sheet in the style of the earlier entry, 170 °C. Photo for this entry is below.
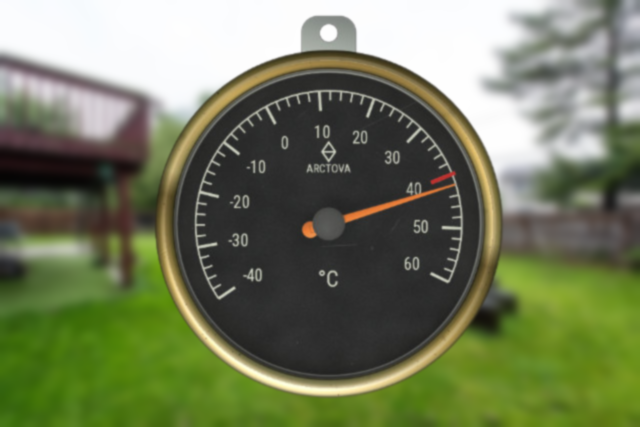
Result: 42 °C
